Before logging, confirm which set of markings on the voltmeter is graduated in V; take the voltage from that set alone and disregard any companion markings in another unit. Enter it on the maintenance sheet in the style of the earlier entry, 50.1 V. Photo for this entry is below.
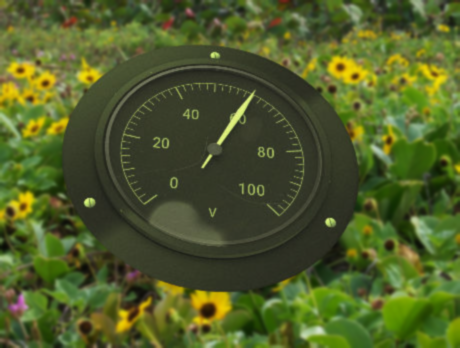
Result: 60 V
